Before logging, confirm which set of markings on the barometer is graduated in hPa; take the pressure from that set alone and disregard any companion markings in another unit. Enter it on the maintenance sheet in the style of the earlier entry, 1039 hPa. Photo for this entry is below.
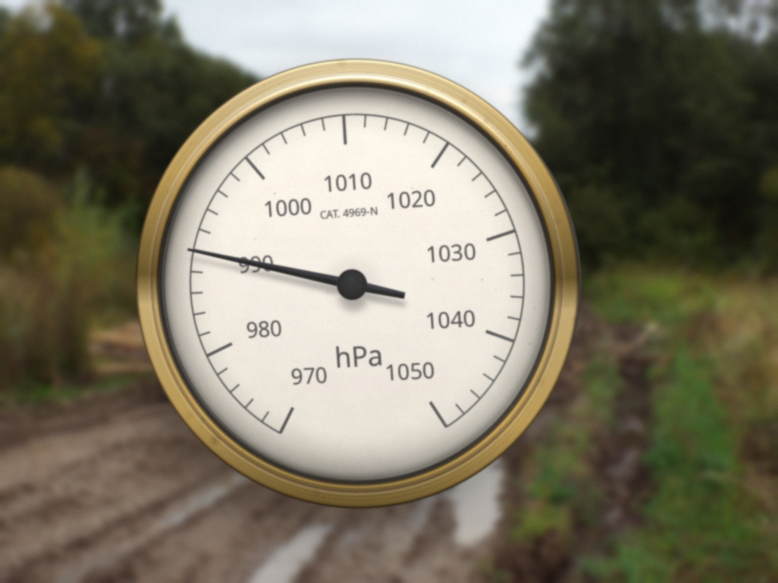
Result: 990 hPa
